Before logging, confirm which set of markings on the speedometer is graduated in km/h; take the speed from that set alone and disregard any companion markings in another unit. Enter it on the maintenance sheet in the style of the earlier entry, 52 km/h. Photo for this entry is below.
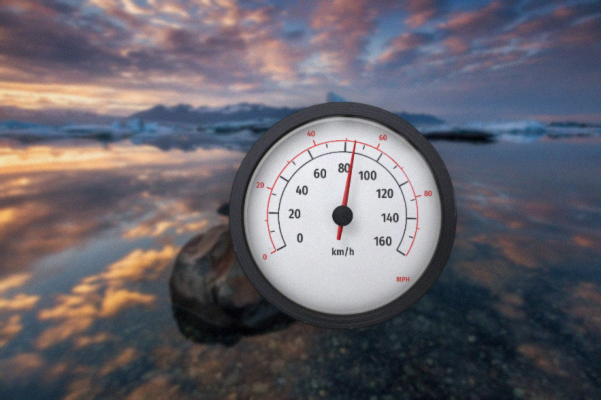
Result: 85 km/h
